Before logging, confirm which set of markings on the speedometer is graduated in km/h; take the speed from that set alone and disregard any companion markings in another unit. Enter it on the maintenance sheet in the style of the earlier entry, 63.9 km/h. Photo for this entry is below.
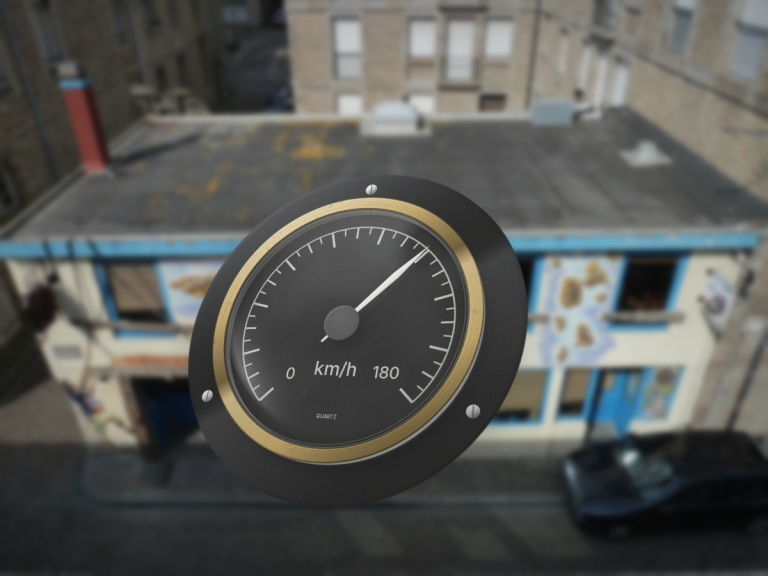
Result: 120 km/h
